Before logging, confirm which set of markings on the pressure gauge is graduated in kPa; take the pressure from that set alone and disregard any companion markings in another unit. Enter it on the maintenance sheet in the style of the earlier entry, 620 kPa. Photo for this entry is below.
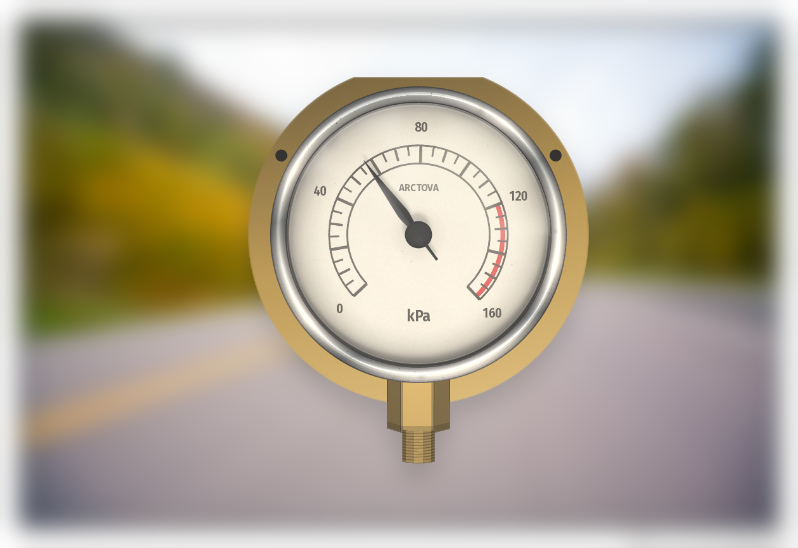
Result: 57.5 kPa
